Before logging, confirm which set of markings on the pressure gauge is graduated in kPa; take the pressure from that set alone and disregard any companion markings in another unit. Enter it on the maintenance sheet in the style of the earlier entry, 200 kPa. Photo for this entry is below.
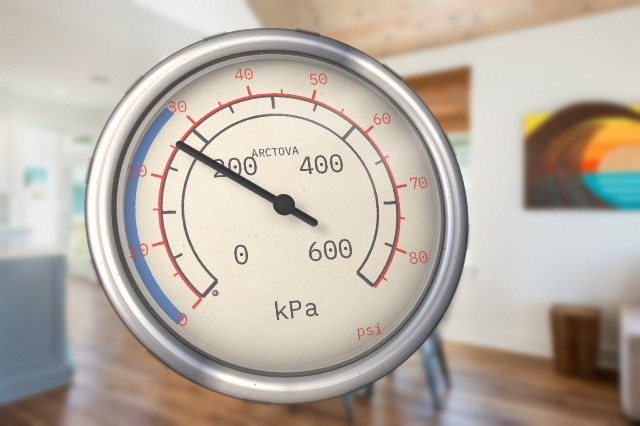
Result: 175 kPa
